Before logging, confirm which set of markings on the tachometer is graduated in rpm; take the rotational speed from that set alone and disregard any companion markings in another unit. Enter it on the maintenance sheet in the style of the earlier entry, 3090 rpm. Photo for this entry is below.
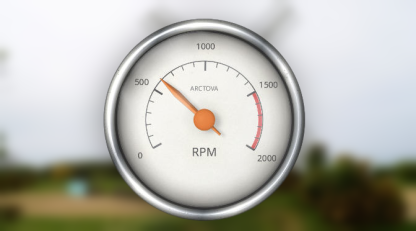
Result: 600 rpm
